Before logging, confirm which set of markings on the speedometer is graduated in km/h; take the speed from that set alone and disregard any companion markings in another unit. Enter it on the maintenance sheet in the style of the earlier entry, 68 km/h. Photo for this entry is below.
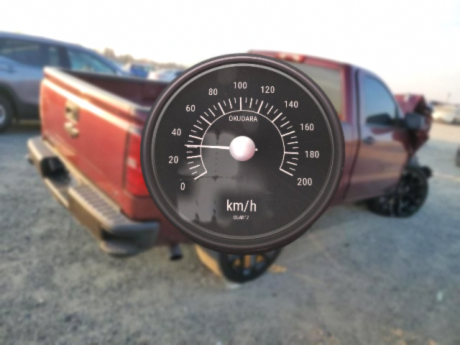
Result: 30 km/h
